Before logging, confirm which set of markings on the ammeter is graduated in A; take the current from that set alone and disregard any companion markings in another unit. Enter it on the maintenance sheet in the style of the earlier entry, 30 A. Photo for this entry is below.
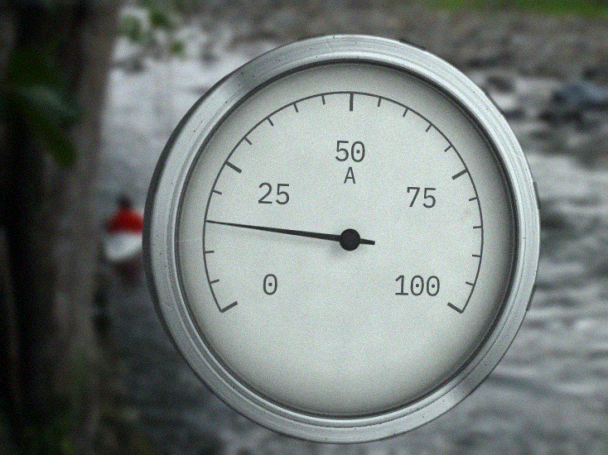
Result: 15 A
